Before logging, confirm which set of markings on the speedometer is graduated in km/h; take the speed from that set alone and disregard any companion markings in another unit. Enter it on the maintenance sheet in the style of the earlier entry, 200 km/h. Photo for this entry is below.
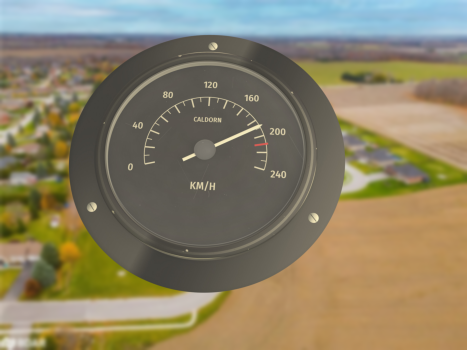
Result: 190 km/h
